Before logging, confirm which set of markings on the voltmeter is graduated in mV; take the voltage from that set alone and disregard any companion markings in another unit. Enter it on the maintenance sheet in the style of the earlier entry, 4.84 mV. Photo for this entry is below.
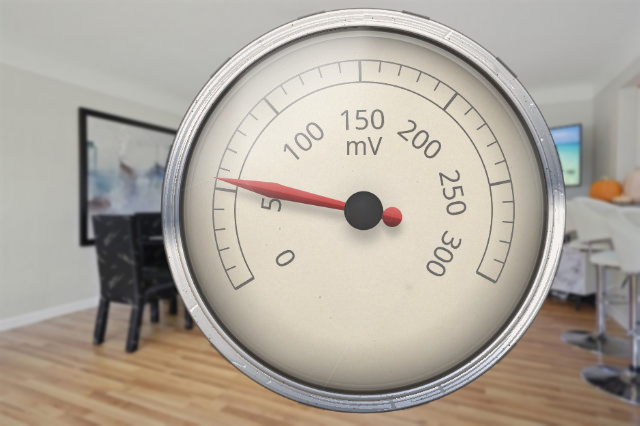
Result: 55 mV
